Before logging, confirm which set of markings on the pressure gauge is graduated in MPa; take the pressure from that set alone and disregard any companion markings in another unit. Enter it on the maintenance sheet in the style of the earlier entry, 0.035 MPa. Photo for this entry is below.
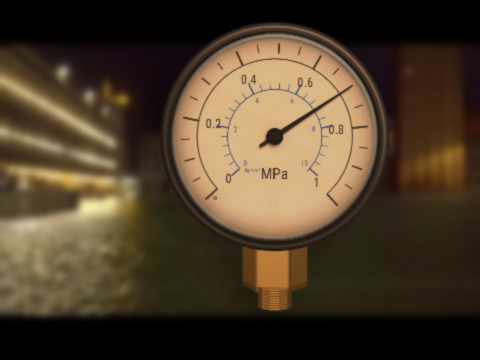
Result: 0.7 MPa
